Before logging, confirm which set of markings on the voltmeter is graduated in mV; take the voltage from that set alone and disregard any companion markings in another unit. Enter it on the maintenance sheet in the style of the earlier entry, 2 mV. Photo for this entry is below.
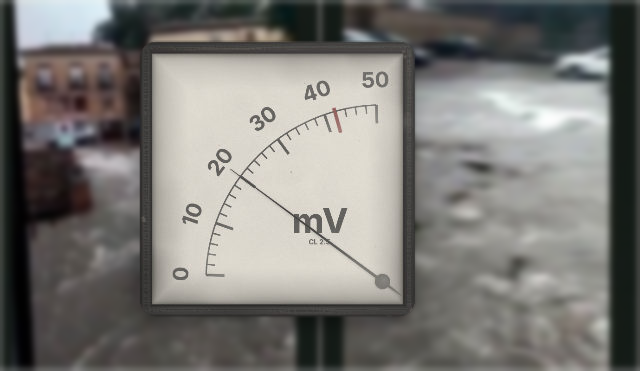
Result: 20 mV
